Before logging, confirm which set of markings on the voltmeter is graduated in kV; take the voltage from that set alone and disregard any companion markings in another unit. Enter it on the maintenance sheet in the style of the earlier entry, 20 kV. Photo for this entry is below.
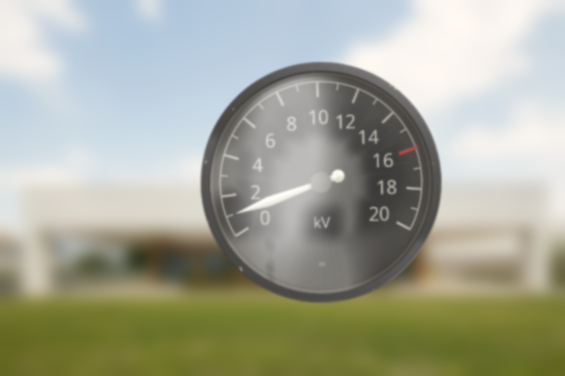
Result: 1 kV
